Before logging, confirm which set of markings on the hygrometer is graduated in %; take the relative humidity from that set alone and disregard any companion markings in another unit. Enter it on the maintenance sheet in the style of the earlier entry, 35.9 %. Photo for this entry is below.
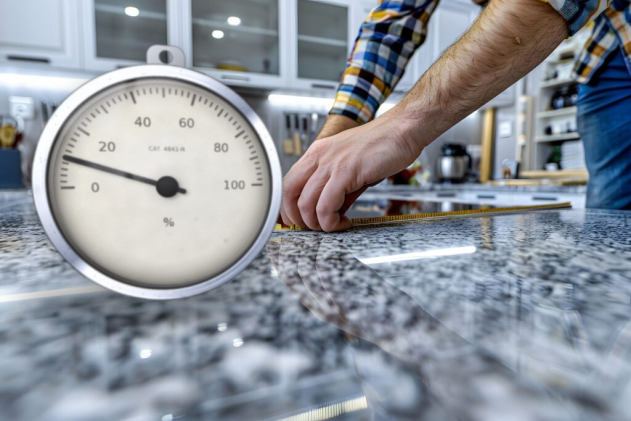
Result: 10 %
